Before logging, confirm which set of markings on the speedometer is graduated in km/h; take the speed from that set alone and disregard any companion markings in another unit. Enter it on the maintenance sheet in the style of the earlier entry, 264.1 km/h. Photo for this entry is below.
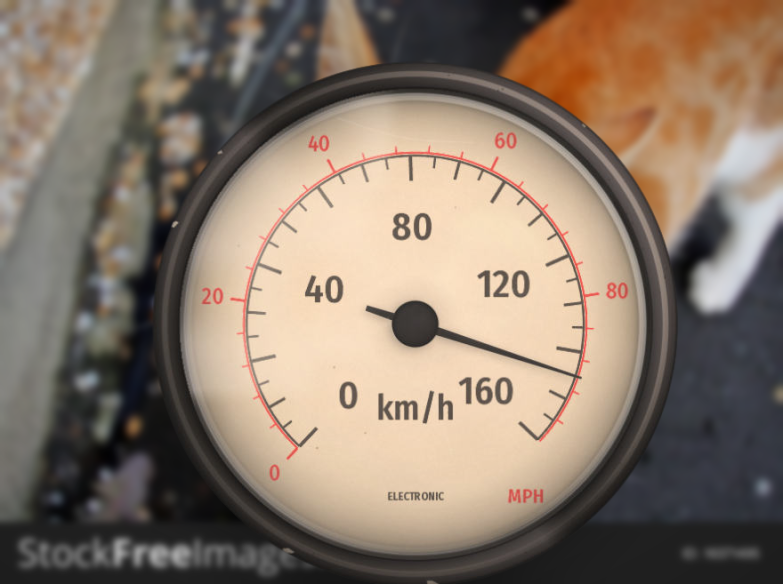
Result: 145 km/h
